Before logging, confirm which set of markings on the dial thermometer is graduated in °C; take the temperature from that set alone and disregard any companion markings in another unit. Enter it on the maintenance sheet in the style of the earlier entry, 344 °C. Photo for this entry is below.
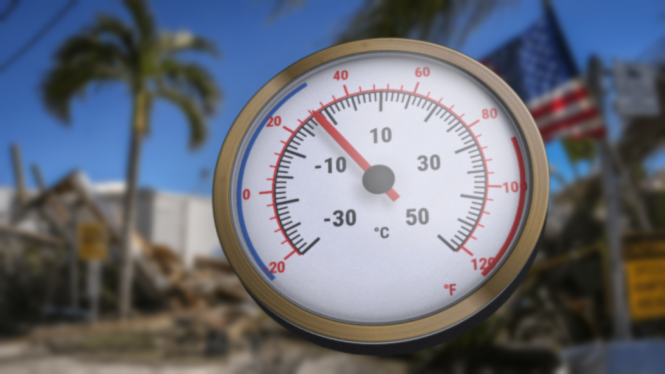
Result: -2 °C
